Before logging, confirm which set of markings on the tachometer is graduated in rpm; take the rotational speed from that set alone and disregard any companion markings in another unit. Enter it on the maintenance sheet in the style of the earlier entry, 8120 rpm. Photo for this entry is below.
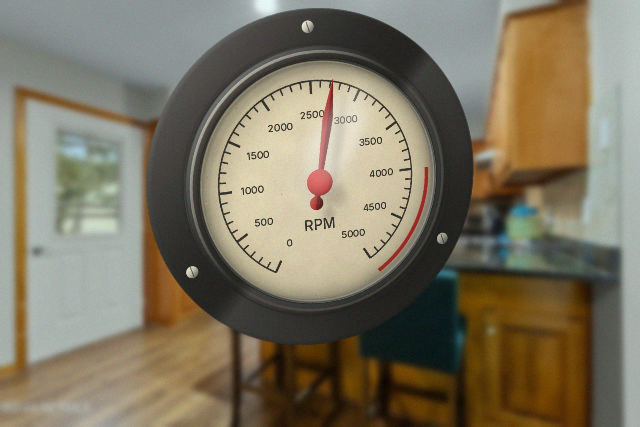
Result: 2700 rpm
